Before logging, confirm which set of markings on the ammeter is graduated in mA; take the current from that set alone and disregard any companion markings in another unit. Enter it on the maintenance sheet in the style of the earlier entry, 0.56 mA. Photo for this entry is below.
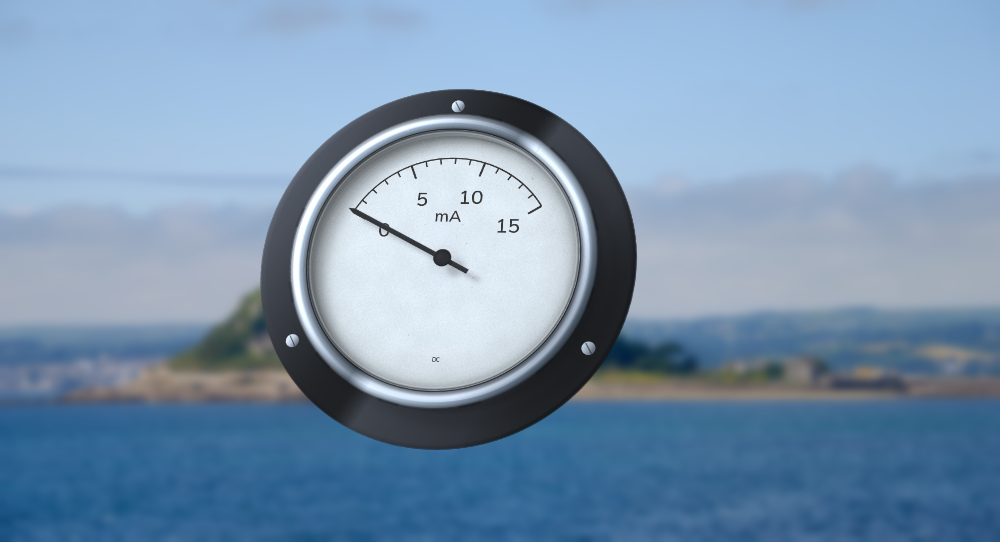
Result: 0 mA
